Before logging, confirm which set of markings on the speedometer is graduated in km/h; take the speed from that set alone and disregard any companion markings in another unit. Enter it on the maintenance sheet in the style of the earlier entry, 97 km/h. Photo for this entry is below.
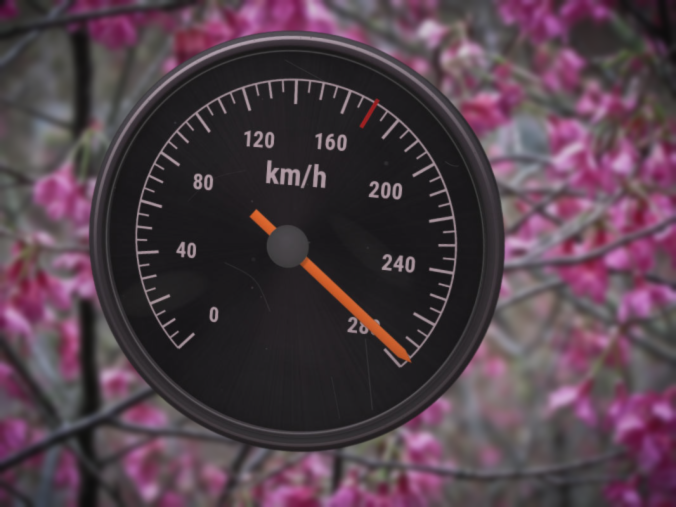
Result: 275 km/h
